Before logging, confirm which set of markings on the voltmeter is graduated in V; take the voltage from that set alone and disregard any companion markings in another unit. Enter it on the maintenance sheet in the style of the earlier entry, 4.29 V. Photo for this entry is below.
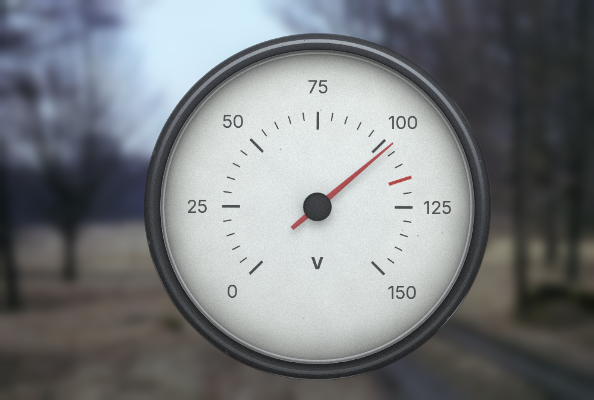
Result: 102.5 V
